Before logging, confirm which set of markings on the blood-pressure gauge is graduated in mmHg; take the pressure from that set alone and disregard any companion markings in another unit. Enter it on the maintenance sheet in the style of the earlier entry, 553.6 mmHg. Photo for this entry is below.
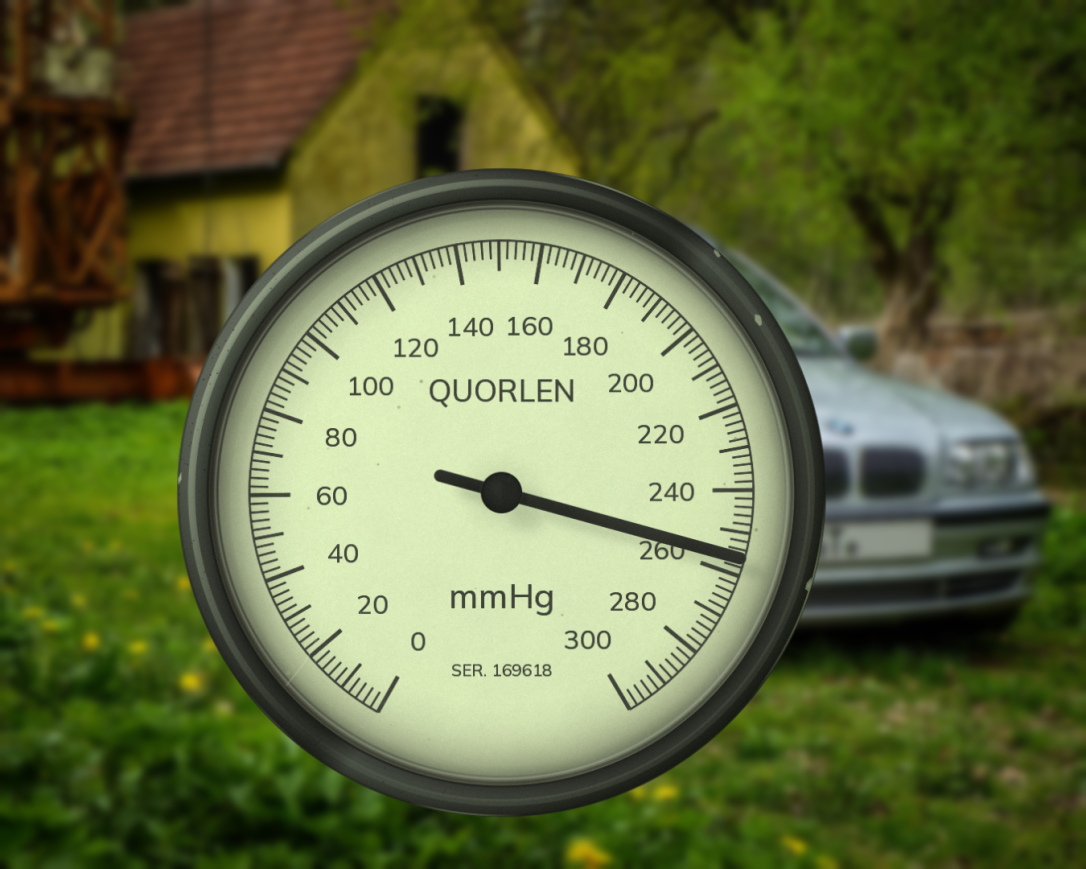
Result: 256 mmHg
